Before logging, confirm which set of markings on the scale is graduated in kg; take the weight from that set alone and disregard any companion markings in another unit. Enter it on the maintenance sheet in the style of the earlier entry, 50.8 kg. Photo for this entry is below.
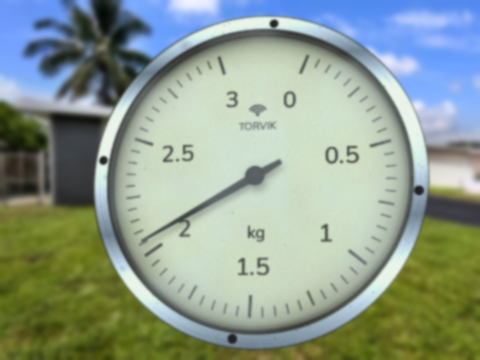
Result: 2.05 kg
